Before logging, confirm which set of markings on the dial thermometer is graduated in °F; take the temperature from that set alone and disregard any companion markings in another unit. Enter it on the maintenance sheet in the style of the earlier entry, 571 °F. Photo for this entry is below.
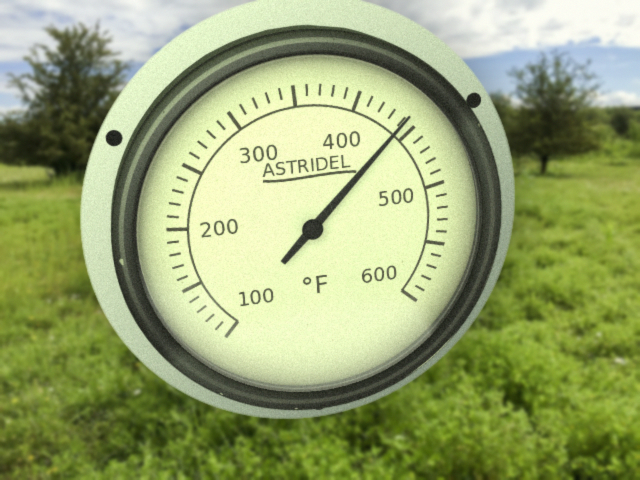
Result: 440 °F
